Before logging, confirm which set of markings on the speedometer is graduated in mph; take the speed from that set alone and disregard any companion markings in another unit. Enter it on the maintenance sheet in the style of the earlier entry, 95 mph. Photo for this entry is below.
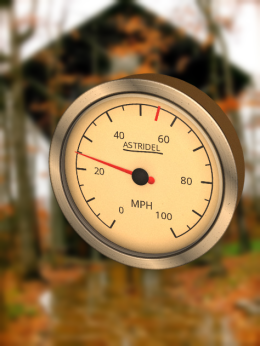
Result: 25 mph
